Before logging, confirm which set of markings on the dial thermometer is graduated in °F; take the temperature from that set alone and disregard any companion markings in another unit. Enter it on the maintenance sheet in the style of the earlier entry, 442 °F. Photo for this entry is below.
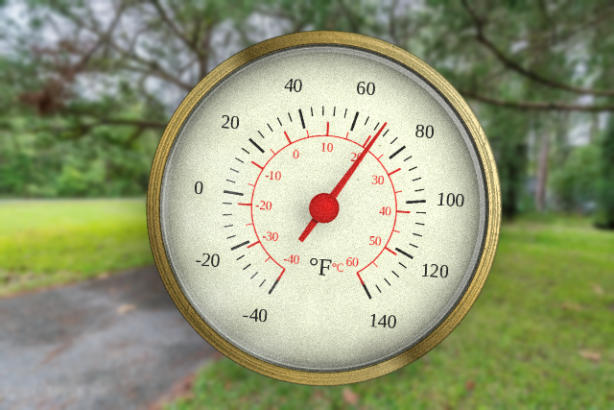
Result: 70 °F
